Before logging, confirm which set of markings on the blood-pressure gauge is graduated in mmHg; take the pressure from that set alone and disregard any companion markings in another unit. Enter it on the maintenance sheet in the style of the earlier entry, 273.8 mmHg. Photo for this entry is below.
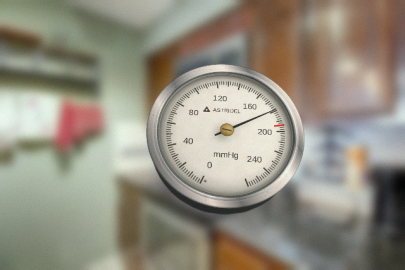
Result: 180 mmHg
